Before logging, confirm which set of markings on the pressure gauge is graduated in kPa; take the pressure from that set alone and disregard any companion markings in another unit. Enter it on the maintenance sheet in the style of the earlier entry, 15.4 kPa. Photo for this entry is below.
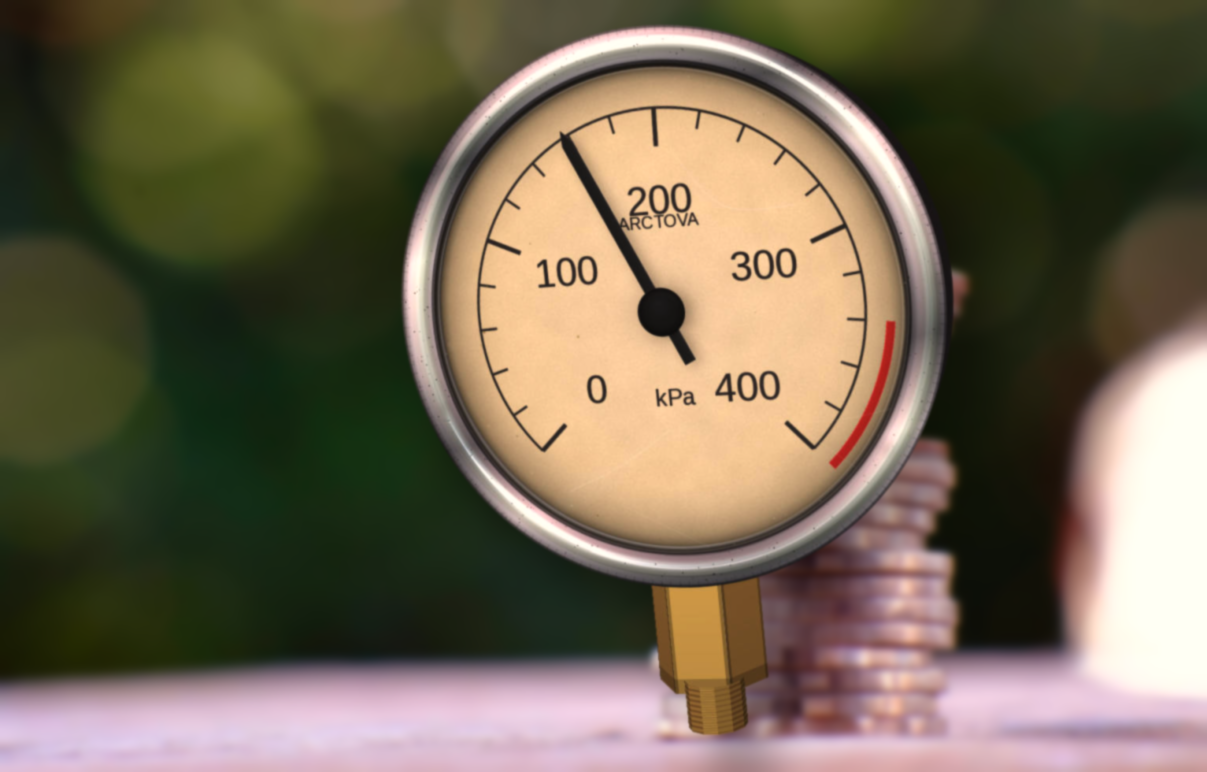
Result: 160 kPa
